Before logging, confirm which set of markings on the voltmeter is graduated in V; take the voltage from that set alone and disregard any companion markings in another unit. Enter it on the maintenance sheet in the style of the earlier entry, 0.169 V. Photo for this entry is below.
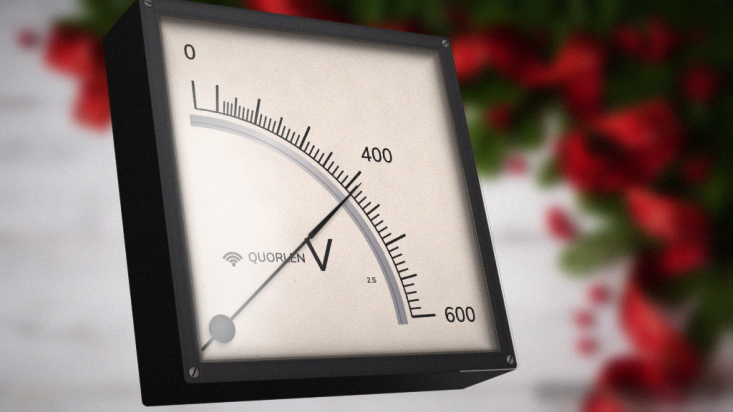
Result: 410 V
